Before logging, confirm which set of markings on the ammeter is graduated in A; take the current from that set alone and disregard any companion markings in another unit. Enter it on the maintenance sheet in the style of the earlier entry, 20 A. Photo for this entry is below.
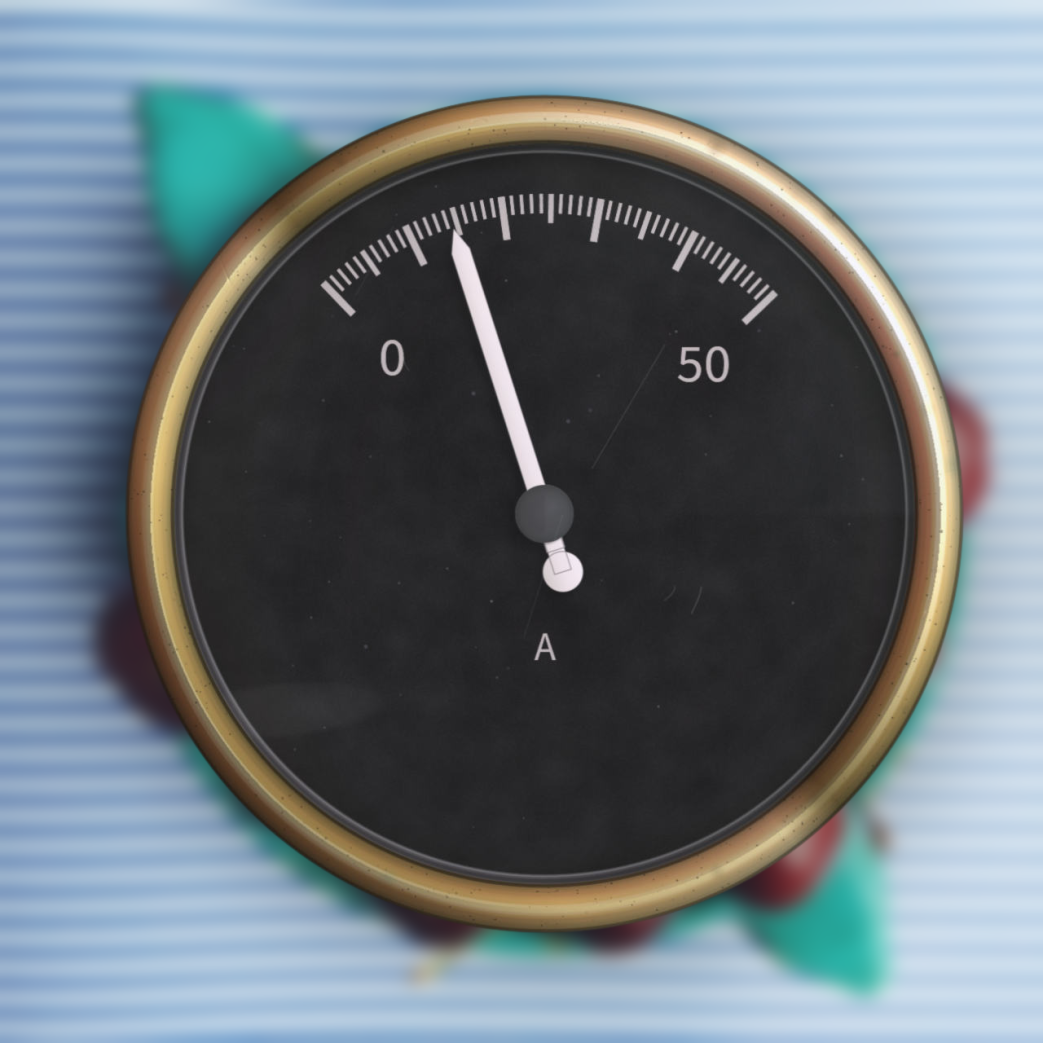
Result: 14.5 A
